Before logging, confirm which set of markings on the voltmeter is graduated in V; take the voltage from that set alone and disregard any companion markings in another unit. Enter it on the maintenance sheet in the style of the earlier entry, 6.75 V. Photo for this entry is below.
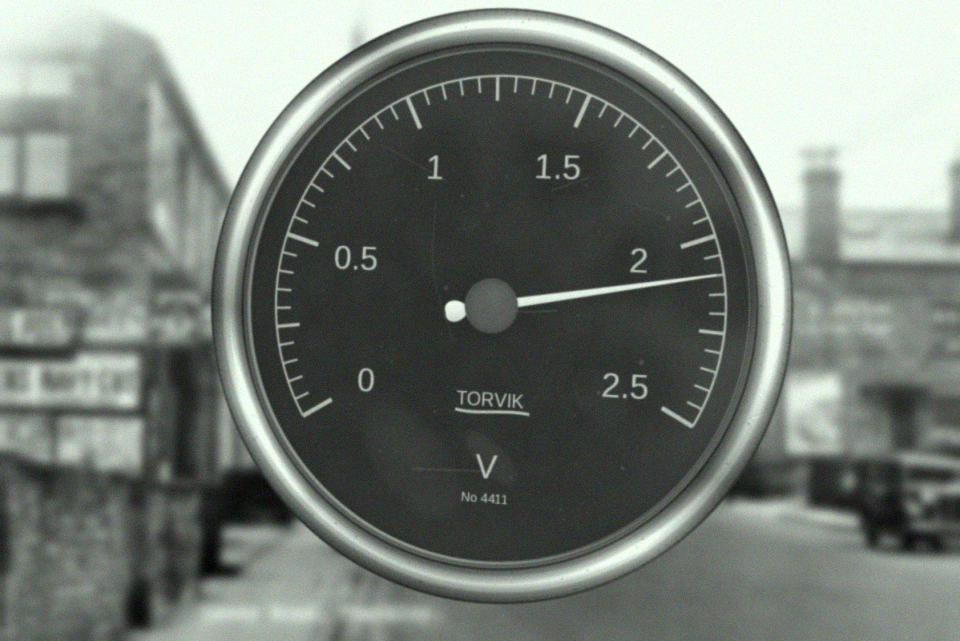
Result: 2.1 V
